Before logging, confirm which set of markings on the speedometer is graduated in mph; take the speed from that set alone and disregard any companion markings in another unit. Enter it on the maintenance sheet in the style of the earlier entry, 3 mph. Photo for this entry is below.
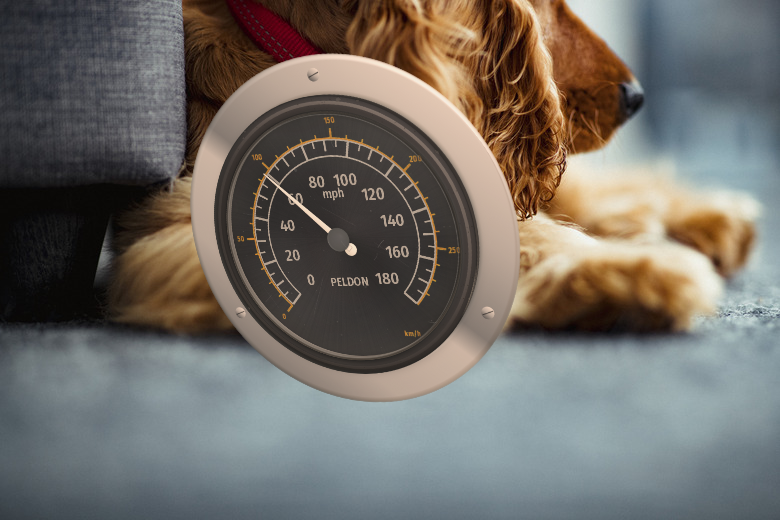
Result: 60 mph
